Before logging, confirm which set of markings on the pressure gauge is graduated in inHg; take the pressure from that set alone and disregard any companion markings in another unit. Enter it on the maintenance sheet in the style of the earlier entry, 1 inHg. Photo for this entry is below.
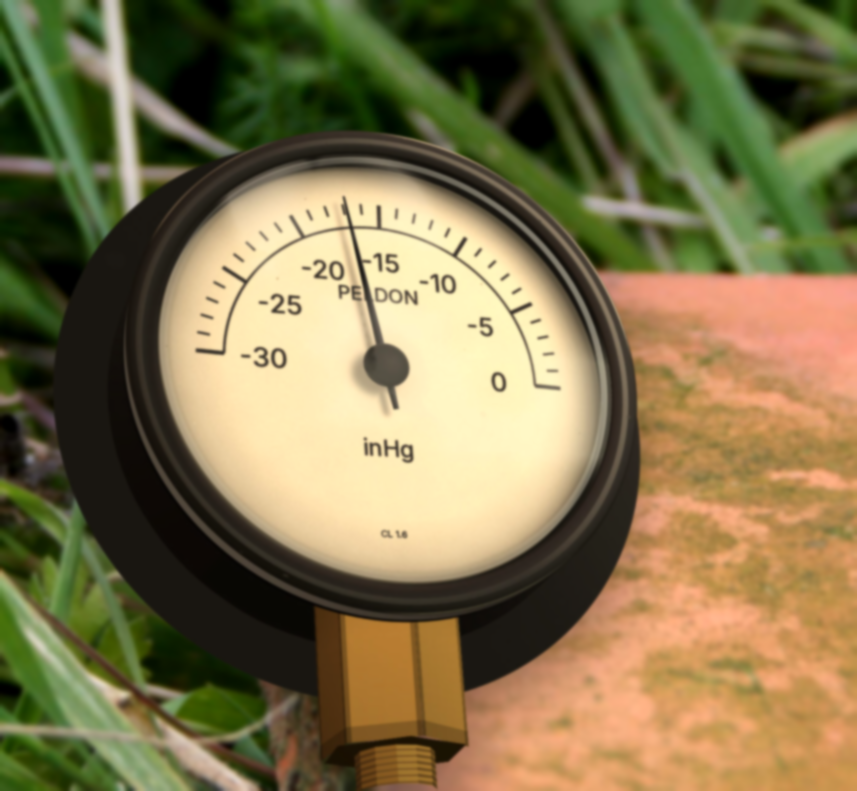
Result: -17 inHg
